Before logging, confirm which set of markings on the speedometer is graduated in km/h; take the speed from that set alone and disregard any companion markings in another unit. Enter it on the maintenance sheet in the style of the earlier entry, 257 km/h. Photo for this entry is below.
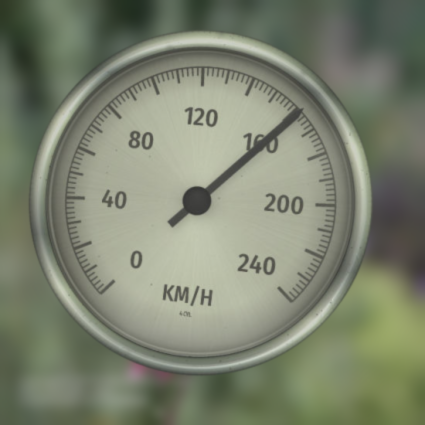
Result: 162 km/h
